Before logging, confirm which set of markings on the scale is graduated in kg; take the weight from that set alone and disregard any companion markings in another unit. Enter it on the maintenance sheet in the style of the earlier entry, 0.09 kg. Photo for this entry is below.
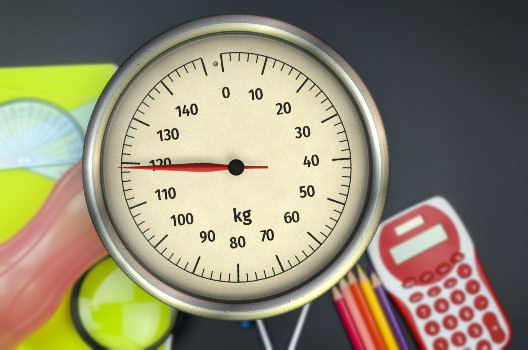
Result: 119 kg
